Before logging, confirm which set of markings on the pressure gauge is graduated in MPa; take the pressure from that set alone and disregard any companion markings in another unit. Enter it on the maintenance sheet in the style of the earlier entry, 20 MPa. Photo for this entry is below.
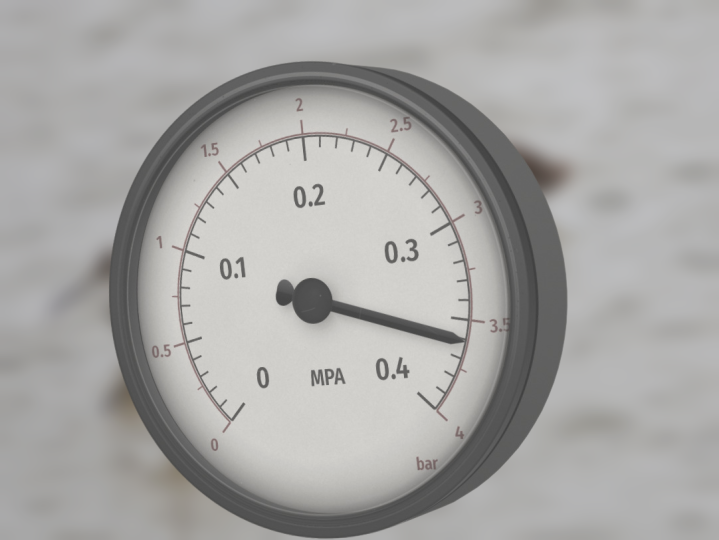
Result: 0.36 MPa
